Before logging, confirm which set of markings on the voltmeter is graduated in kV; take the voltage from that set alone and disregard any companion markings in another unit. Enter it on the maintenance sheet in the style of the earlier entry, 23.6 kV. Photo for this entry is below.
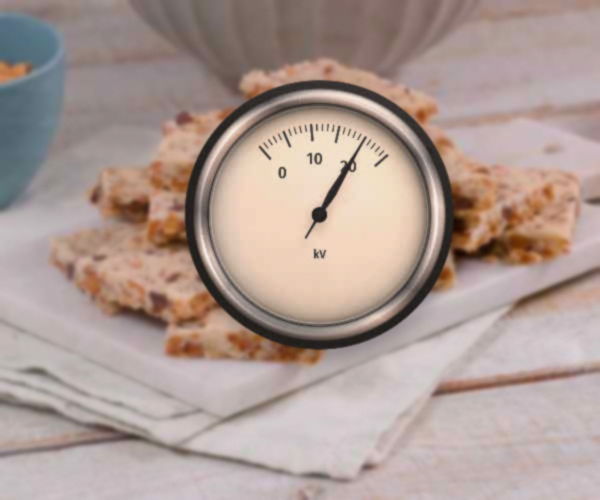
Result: 20 kV
